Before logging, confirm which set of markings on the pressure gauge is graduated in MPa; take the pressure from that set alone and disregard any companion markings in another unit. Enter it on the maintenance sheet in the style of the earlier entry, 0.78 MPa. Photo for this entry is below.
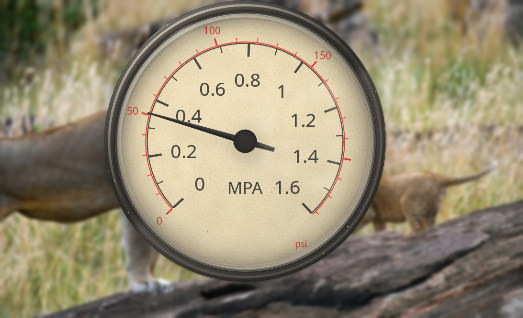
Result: 0.35 MPa
